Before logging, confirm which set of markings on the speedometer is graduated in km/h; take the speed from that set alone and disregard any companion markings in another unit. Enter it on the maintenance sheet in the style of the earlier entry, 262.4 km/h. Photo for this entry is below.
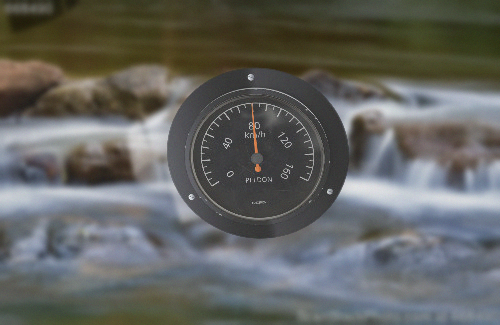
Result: 80 km/h
